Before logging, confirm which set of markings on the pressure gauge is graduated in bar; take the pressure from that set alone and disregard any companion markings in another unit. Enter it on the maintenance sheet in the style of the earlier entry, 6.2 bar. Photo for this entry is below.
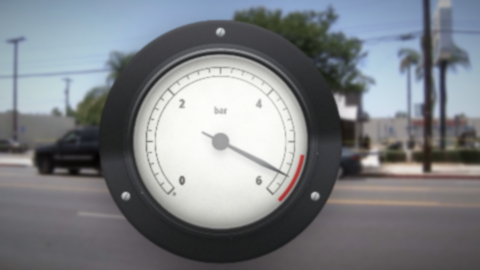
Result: 5.6 bar
